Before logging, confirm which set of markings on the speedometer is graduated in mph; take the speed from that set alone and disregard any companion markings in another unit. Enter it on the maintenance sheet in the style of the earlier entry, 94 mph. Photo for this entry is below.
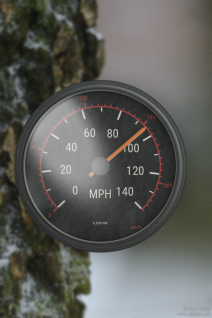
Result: 95 mph
